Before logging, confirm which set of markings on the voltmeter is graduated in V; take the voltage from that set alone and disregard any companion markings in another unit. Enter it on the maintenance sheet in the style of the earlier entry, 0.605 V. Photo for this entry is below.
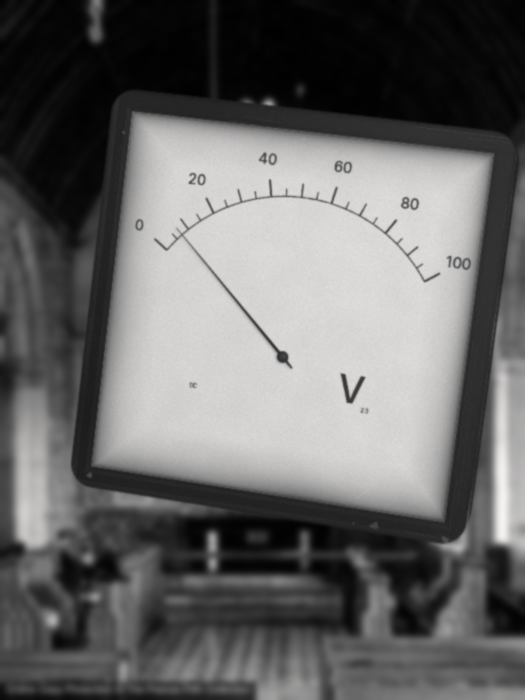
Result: 7.5 V
